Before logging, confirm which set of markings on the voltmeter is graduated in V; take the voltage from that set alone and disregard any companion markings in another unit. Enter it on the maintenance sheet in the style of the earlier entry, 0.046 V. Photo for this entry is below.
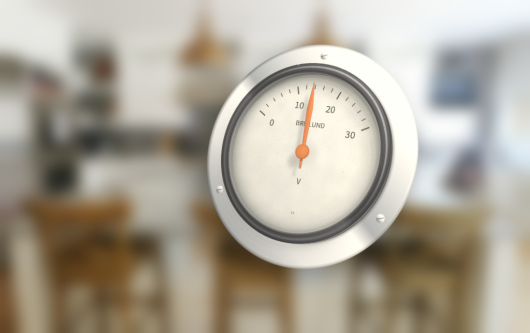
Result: 14 V
